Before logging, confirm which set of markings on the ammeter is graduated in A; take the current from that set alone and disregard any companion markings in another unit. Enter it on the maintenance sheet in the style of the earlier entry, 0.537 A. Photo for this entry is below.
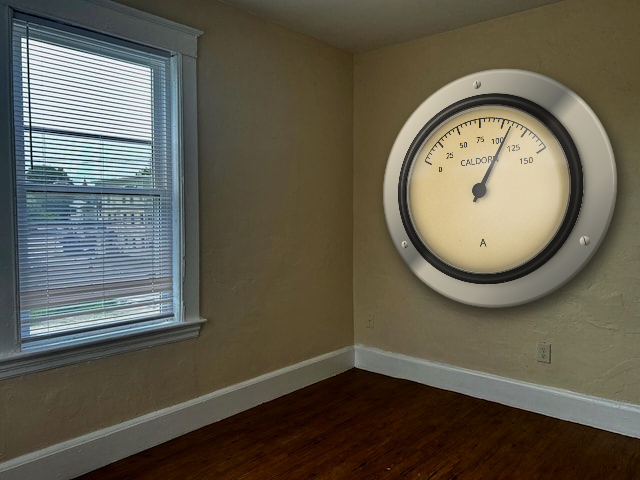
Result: 110 A
